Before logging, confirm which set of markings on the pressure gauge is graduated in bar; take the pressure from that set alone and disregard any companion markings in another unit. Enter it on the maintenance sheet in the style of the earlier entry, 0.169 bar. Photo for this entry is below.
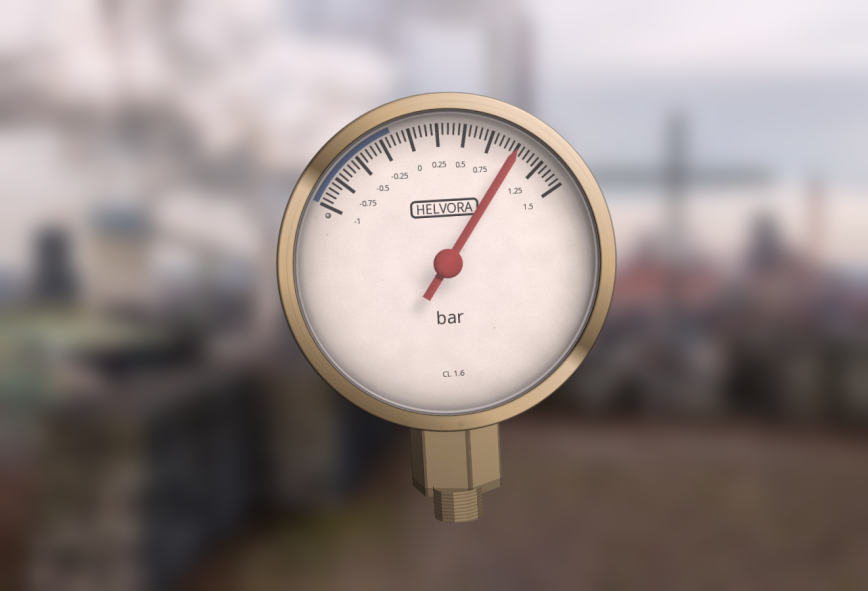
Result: 1 bar
